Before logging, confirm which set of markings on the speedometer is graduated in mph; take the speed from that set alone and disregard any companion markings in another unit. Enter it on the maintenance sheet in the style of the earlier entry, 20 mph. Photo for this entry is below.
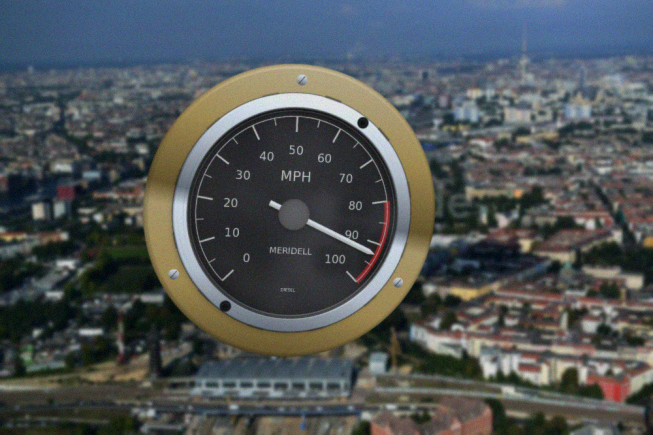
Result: 92.5 mph
